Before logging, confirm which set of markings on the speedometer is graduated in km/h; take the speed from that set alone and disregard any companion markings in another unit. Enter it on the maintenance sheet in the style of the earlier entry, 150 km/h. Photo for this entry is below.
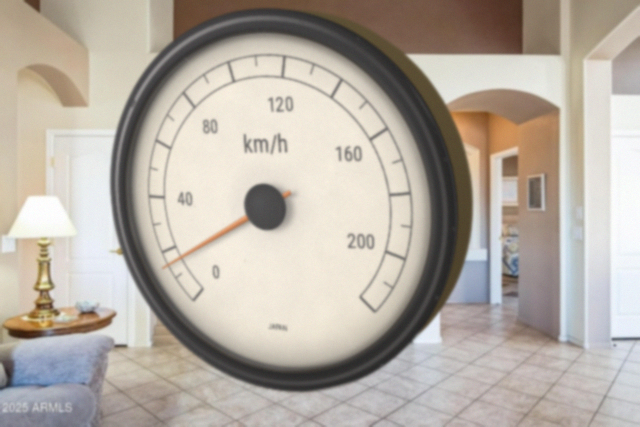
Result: 15 km/h
